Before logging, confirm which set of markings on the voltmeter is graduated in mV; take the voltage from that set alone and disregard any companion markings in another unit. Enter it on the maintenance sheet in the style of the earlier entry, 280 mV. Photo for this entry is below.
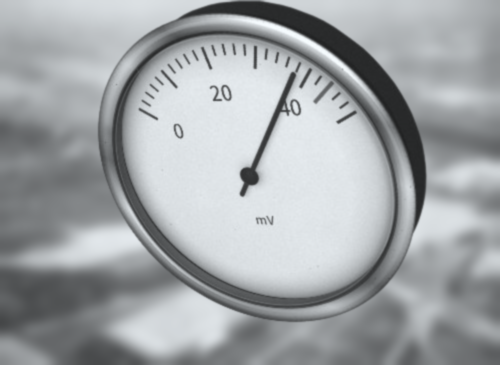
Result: 38 mV
